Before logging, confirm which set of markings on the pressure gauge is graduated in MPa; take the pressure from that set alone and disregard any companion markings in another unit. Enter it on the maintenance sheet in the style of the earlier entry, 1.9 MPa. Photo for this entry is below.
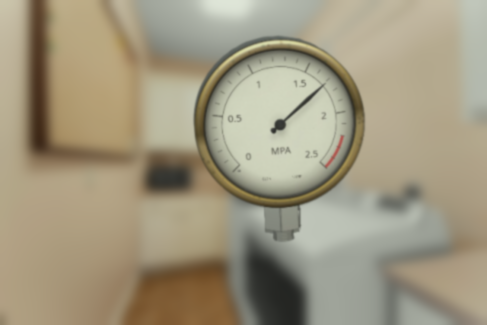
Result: 1.7 MPa
